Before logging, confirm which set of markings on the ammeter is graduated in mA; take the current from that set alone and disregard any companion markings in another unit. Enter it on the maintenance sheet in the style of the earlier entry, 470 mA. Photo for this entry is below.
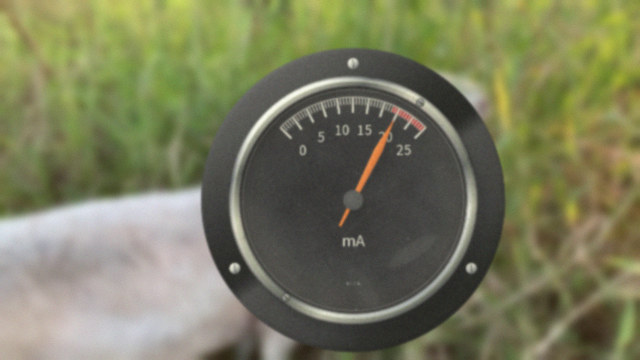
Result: 20 mA
